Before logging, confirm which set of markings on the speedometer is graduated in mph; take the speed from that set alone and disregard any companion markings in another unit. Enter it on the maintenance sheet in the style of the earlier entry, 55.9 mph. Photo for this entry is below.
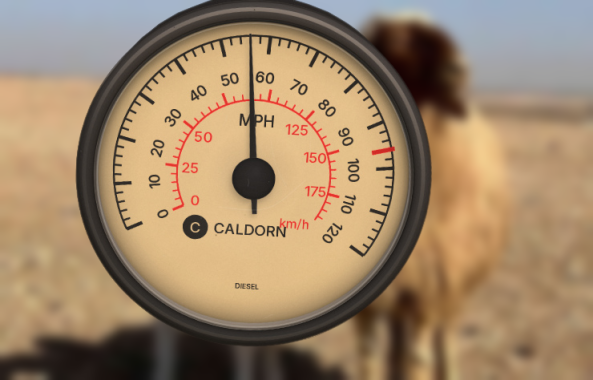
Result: 56 mph
